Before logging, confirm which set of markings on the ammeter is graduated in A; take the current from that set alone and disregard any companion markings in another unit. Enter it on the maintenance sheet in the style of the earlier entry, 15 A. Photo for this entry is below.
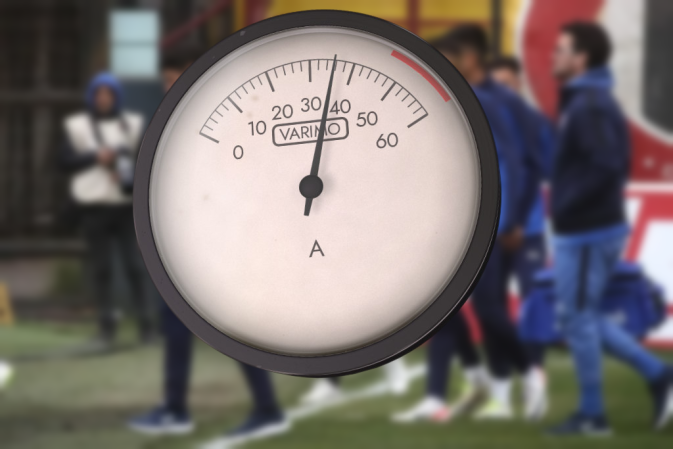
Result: 36 A
